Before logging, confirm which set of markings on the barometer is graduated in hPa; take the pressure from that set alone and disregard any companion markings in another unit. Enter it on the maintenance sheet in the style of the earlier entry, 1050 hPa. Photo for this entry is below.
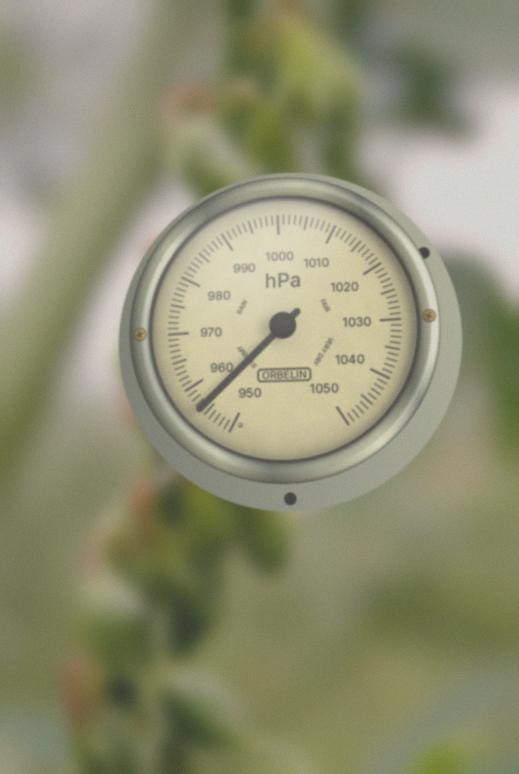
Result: 956 hPa
